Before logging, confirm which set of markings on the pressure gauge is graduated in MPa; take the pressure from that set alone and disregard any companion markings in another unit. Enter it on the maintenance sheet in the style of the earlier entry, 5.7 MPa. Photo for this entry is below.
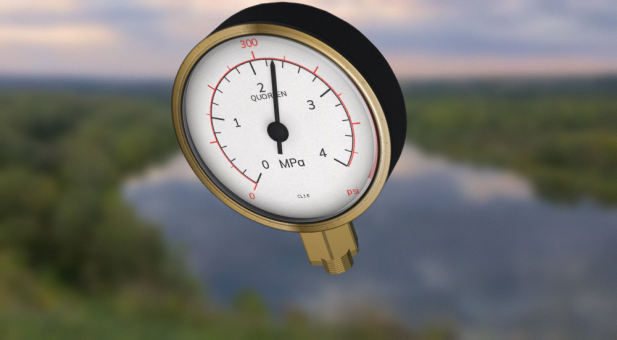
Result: 2.3 MPa
